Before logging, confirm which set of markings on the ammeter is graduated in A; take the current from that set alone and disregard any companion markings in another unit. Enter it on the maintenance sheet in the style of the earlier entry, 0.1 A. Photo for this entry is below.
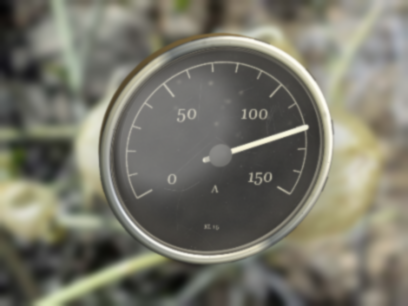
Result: 120 A
